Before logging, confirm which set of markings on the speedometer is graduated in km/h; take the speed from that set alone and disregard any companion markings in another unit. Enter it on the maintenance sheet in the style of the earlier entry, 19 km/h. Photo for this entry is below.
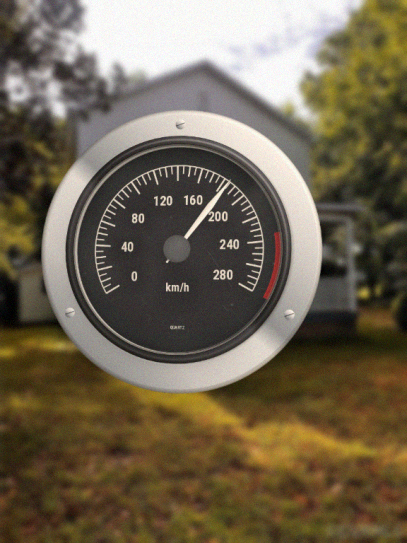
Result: 185 km/h
